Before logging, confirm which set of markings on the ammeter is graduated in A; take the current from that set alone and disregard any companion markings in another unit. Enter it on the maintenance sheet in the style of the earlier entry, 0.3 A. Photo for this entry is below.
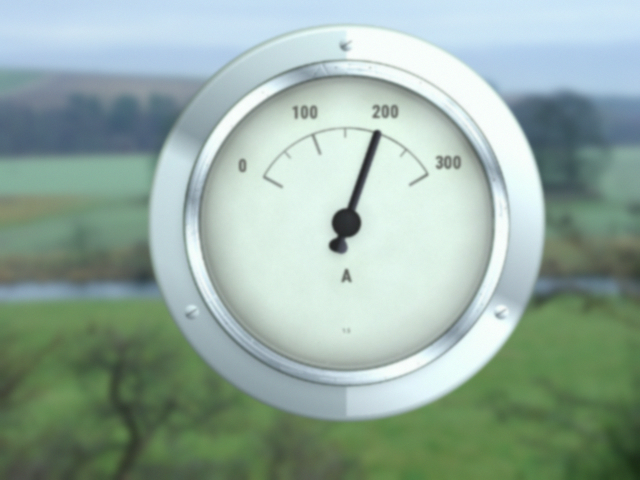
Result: 200 A
